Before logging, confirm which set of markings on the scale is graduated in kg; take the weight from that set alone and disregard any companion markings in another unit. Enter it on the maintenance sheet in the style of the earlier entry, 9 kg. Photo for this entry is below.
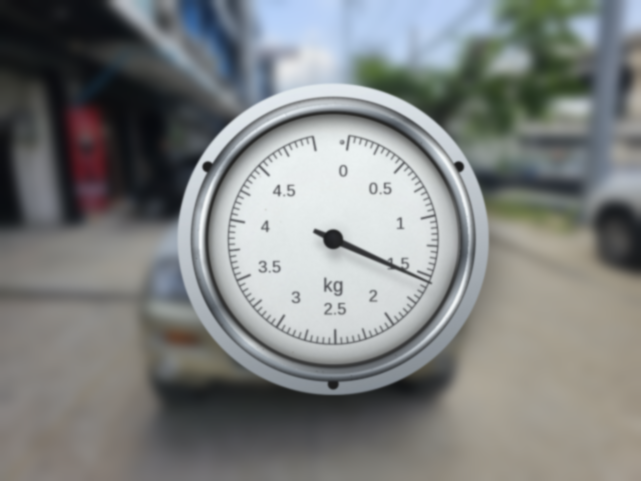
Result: 1.55 kg
